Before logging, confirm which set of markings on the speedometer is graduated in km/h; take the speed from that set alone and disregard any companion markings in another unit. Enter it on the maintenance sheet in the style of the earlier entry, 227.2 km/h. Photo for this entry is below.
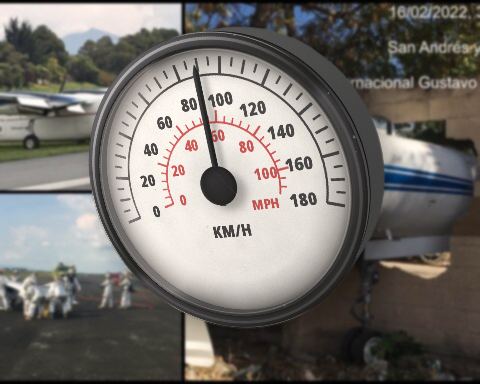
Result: 90 km/h
